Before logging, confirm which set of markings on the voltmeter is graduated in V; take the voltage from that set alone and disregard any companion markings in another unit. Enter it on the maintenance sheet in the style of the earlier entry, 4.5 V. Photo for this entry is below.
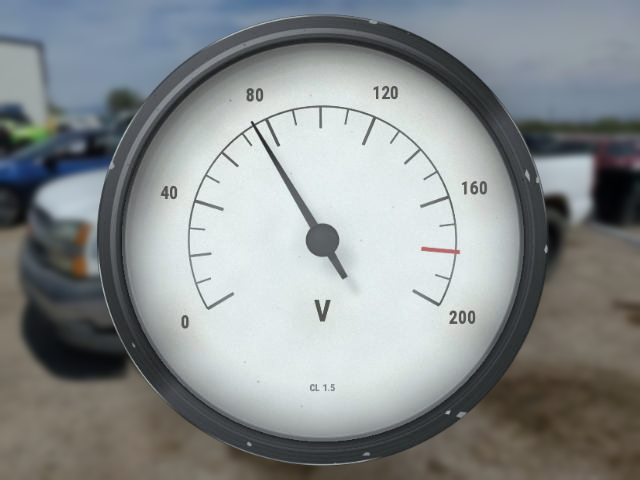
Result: 75 V
